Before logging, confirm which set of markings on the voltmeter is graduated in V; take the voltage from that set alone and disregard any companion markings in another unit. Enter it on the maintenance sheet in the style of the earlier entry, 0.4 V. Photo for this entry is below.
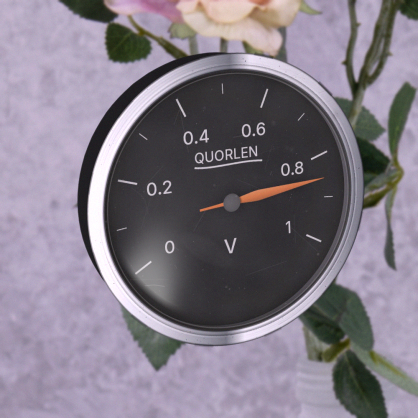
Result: 0.85 V
